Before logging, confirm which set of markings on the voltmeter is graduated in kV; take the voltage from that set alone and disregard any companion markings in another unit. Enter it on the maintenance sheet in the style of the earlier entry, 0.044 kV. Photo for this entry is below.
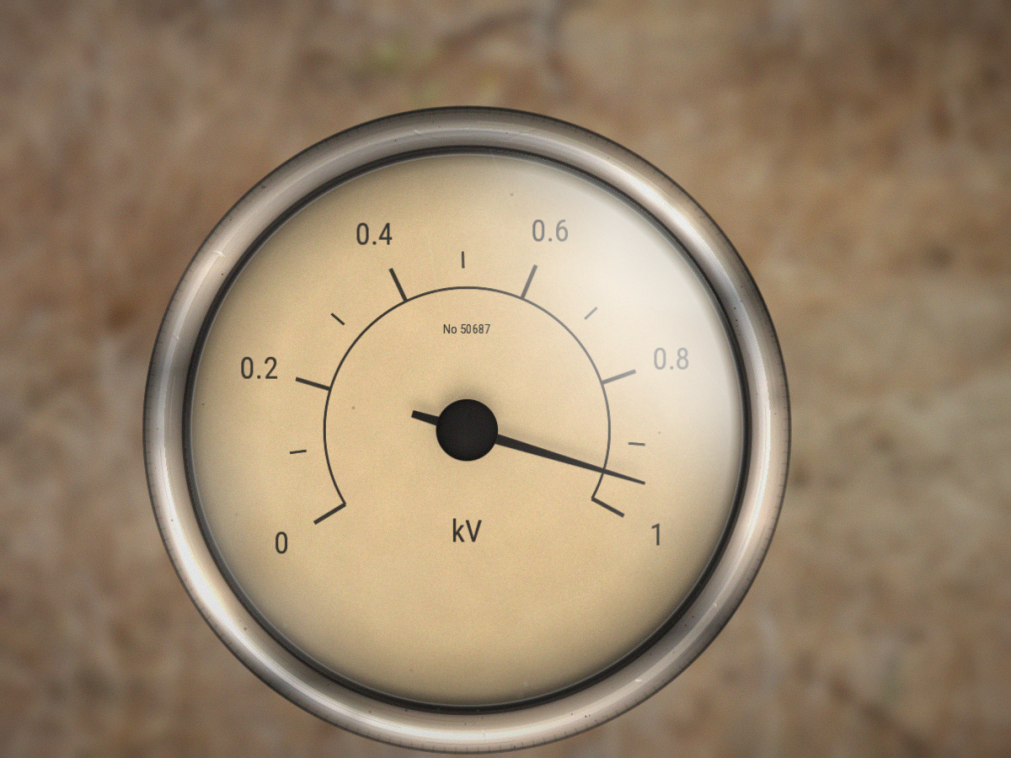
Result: 0.95 kV
